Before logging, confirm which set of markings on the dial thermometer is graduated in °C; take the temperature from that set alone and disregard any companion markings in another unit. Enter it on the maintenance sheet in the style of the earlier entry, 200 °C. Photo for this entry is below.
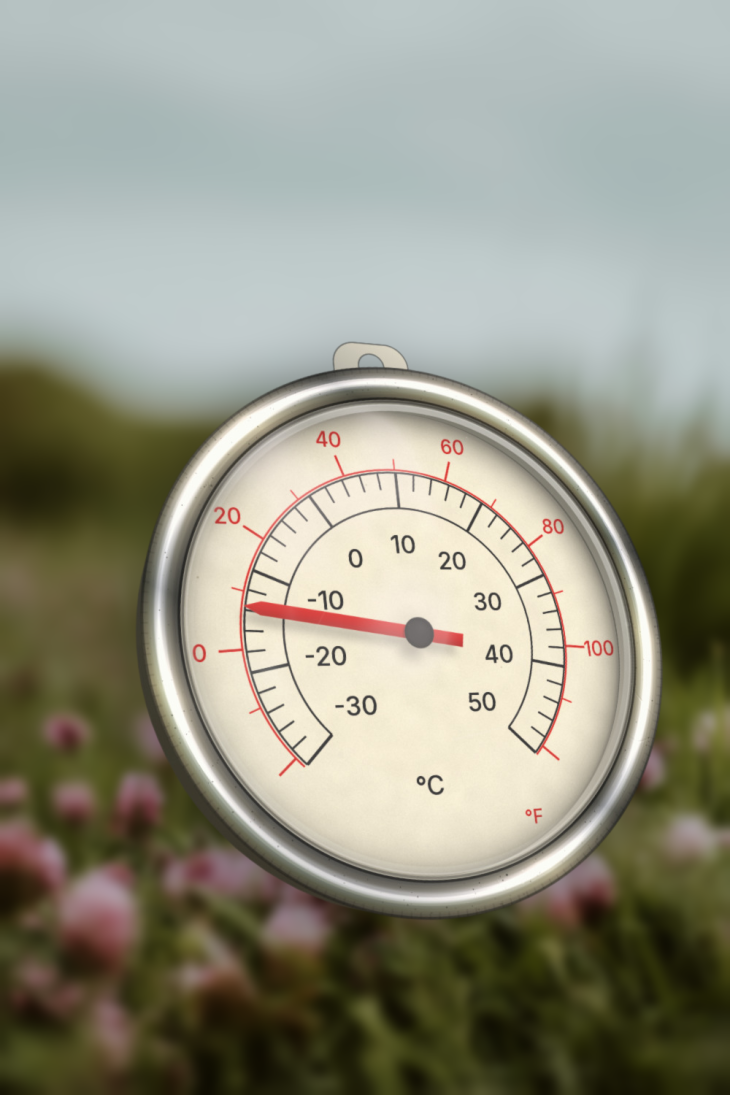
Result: -14 °C
